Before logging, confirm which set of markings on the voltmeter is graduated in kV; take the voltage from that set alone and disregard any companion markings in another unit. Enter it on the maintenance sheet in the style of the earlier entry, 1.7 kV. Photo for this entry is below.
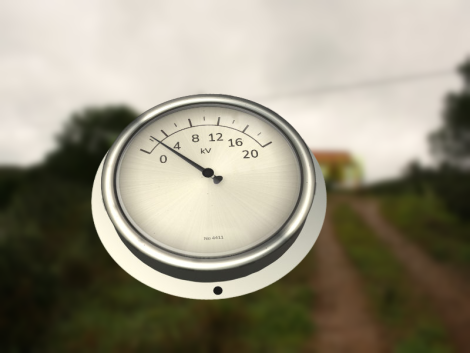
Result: 2 kV
